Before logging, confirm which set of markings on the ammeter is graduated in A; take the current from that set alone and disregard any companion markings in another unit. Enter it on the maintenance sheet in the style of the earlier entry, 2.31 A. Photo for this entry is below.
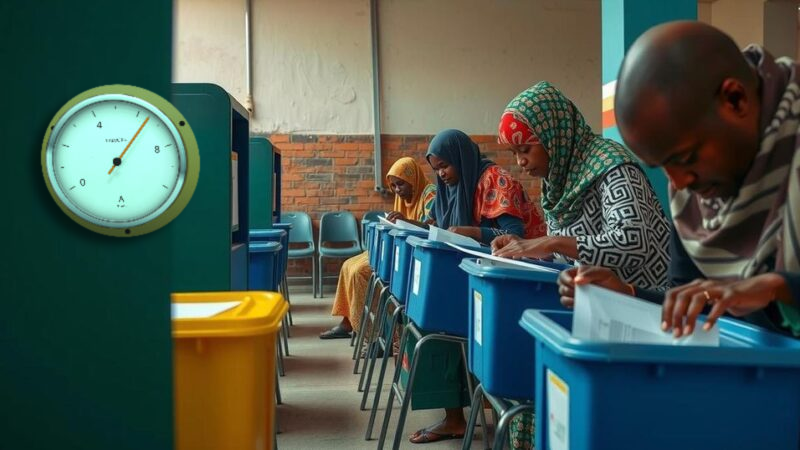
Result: 6.5 A
